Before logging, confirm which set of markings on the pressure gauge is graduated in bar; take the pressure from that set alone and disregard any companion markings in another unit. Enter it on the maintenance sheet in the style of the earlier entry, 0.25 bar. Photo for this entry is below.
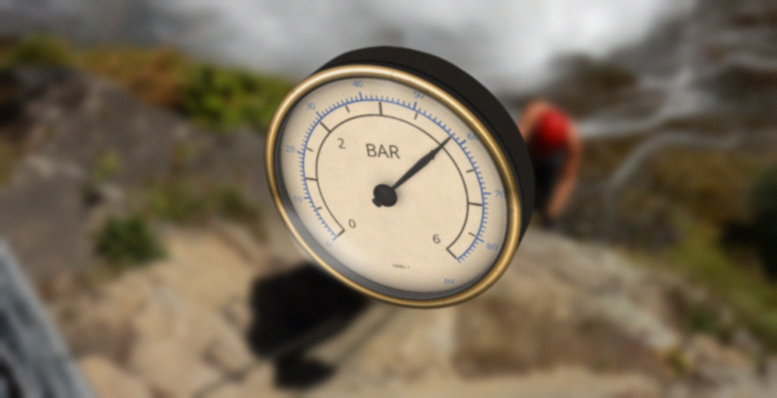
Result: 4 bar
